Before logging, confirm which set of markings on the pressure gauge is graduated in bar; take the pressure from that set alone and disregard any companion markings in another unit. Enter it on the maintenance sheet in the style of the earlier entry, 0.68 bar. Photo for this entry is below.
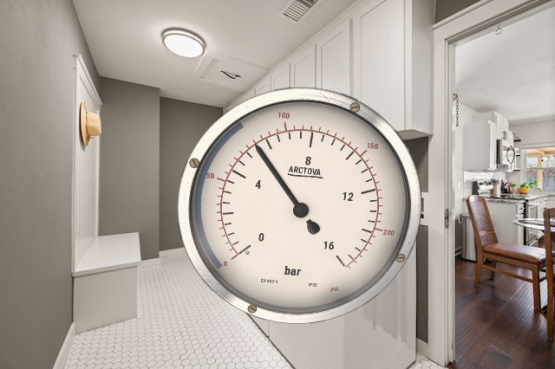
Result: 5.5 bar
